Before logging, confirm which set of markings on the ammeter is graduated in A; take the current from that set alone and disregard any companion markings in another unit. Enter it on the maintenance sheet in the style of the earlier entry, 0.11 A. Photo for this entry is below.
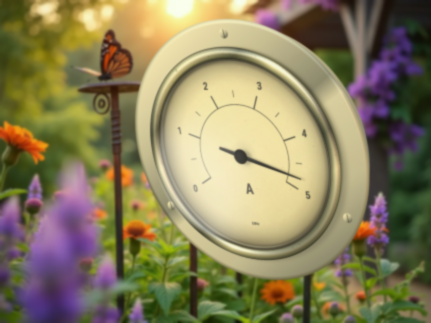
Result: 4.75 A
